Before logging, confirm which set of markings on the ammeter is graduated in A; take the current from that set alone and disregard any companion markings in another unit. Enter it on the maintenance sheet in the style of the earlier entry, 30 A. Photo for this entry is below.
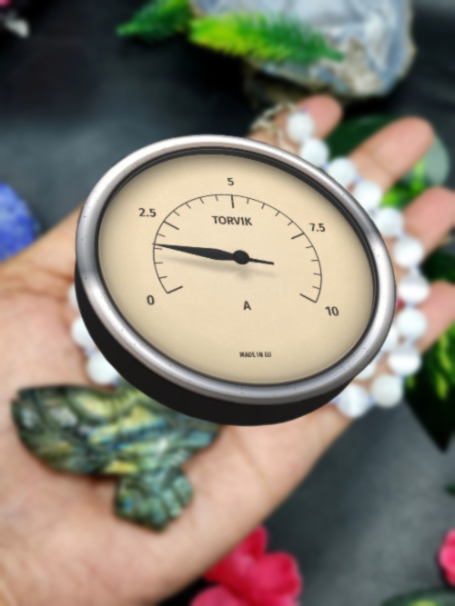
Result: 1.5 A
